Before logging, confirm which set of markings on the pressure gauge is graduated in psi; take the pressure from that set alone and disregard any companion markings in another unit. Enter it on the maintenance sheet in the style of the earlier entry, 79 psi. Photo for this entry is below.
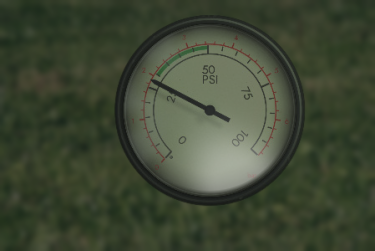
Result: 27.5 psi
